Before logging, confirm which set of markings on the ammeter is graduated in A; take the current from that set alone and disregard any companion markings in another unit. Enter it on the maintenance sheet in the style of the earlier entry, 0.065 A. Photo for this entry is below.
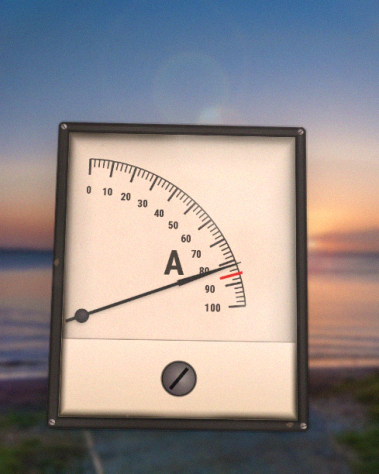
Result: 82 A
